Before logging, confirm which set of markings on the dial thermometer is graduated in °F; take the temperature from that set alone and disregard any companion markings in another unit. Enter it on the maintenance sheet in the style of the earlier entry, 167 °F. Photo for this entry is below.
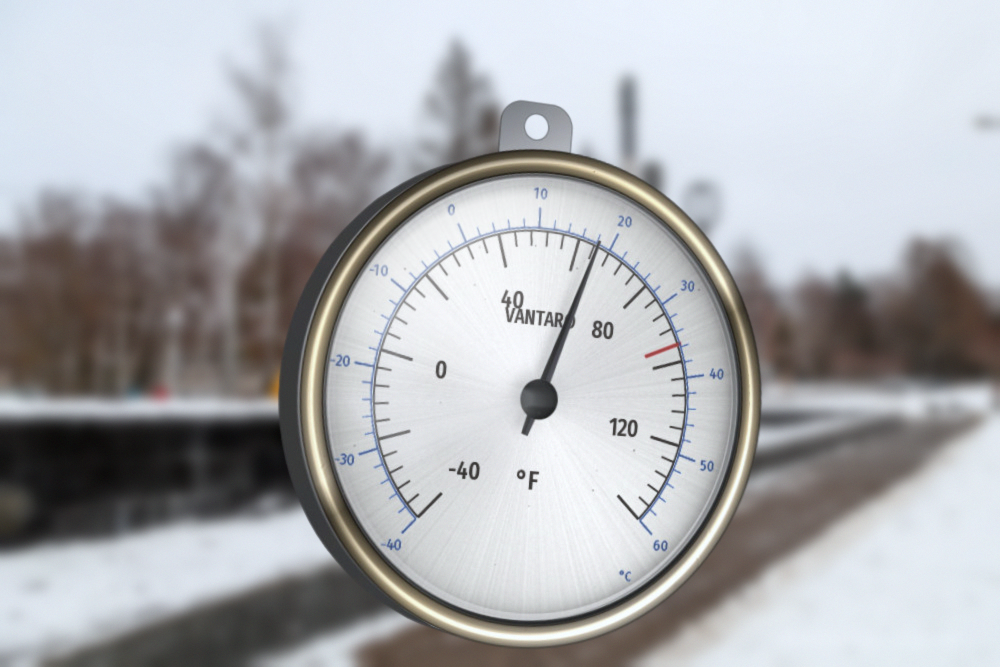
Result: 64 °F
